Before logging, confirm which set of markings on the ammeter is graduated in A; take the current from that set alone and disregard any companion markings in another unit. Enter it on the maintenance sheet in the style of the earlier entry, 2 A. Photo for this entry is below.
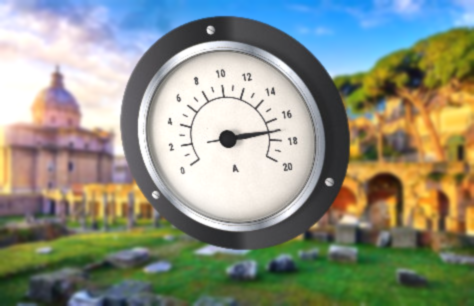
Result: 17 A
